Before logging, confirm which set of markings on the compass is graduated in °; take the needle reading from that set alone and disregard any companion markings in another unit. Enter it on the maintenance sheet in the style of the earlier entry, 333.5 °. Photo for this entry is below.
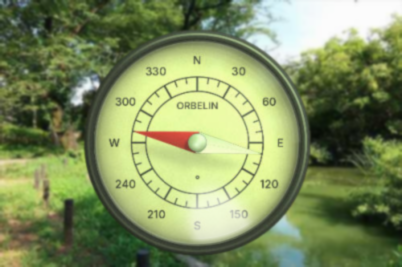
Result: 280 °
